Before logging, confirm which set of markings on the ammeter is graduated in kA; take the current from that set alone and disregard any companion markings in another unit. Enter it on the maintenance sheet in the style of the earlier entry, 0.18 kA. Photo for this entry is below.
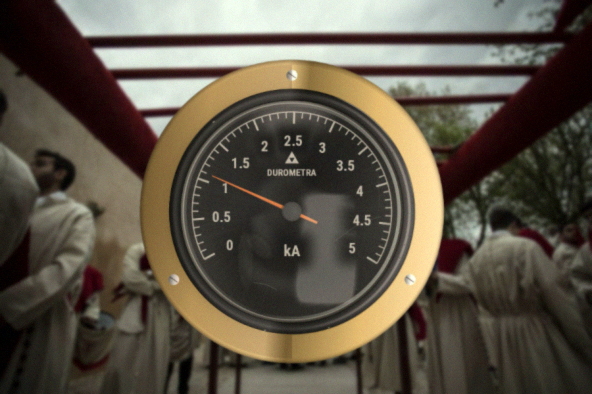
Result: 1.1 kA
